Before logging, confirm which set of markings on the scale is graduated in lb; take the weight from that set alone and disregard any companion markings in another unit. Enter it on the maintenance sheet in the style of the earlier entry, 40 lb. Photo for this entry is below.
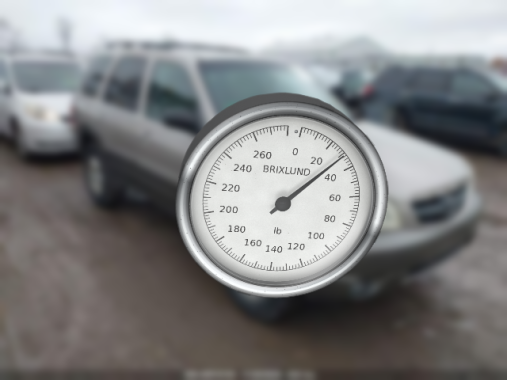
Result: 30 lb
